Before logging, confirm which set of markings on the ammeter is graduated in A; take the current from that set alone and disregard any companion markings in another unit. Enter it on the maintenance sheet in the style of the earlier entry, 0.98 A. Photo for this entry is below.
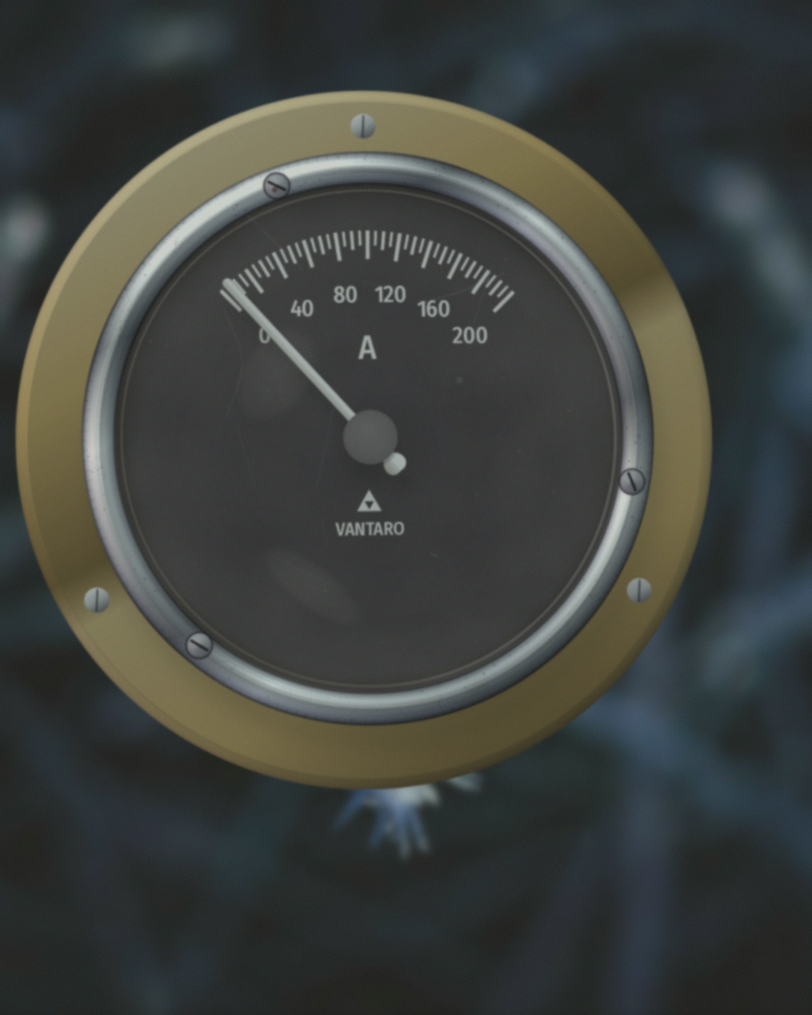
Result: 5 A
